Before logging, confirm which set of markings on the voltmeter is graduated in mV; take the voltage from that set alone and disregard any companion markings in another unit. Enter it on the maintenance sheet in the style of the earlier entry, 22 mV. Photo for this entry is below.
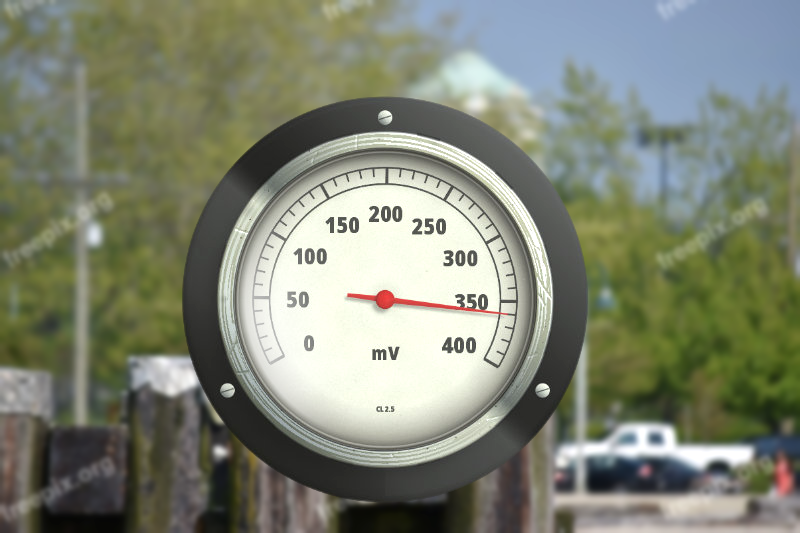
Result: 360 mV
